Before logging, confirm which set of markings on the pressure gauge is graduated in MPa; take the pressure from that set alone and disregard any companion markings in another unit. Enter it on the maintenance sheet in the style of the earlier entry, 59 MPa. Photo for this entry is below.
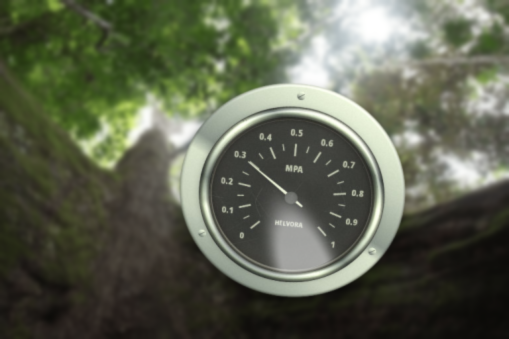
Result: 0.3 MPa
